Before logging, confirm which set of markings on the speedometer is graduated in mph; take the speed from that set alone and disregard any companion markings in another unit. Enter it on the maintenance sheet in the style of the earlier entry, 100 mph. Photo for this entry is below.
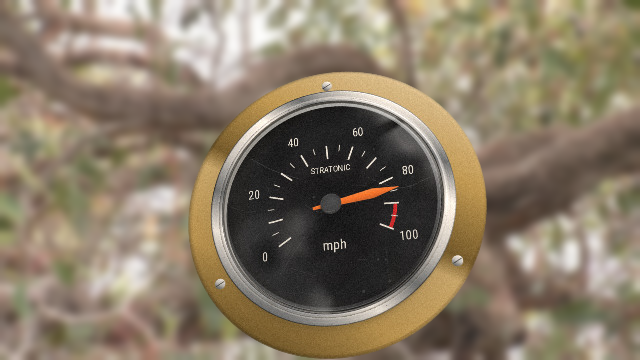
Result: 85 mph
